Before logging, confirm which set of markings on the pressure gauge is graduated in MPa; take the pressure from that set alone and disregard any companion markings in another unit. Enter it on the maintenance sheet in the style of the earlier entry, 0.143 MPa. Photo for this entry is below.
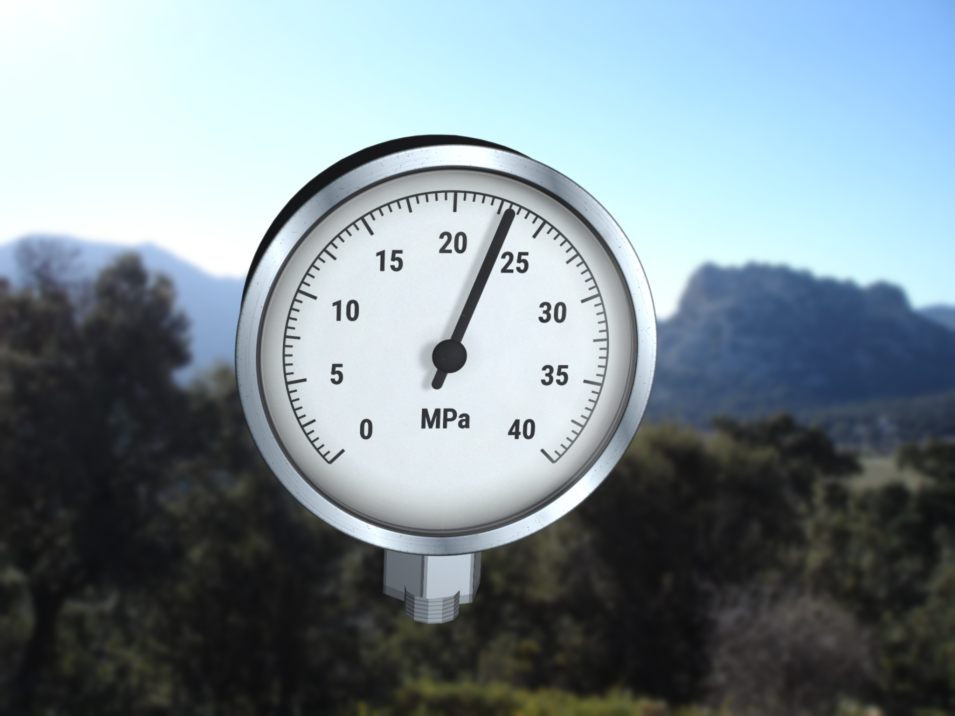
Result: 23 MPa
